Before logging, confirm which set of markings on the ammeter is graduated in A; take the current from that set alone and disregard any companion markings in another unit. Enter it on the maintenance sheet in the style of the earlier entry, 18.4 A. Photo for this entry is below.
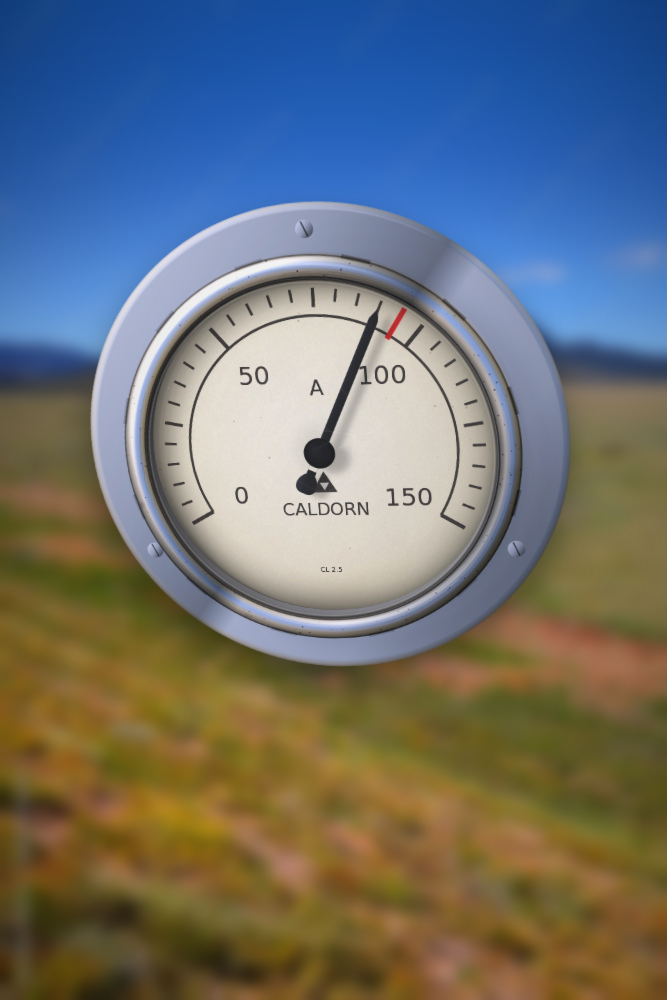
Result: 90 A
